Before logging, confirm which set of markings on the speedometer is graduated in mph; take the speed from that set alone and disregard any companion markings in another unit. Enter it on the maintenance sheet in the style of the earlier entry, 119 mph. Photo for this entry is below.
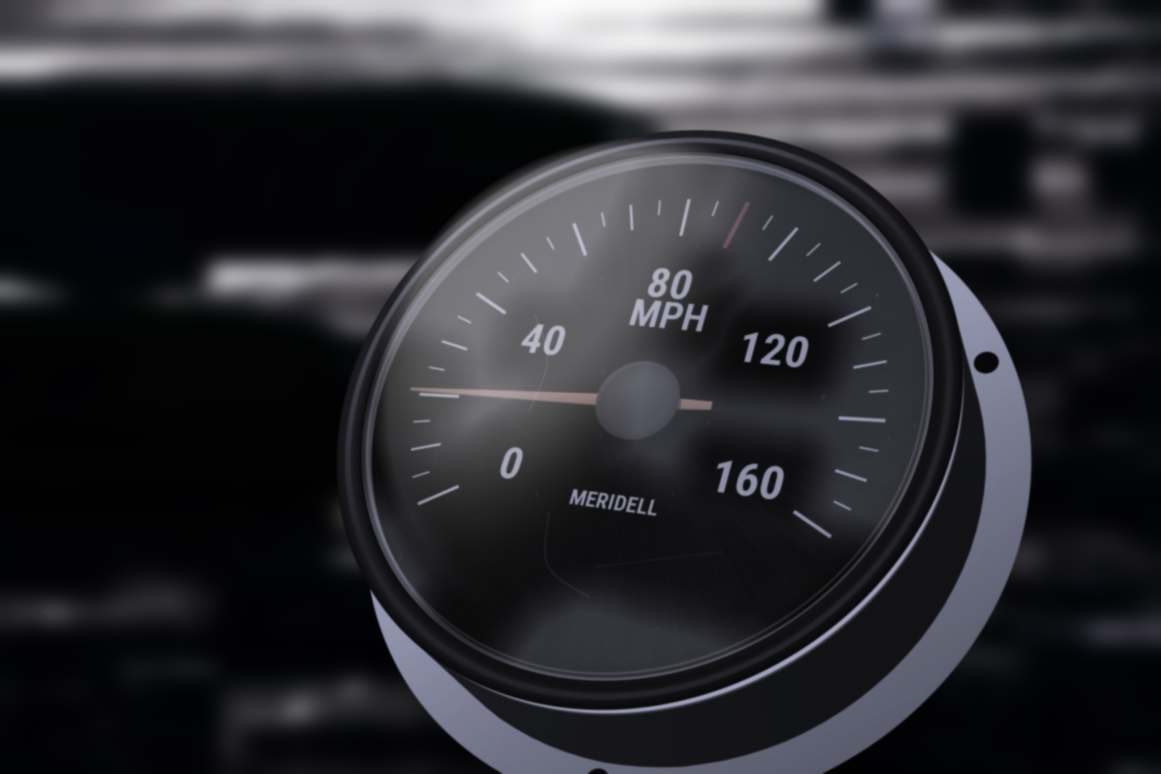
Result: 20 mph
